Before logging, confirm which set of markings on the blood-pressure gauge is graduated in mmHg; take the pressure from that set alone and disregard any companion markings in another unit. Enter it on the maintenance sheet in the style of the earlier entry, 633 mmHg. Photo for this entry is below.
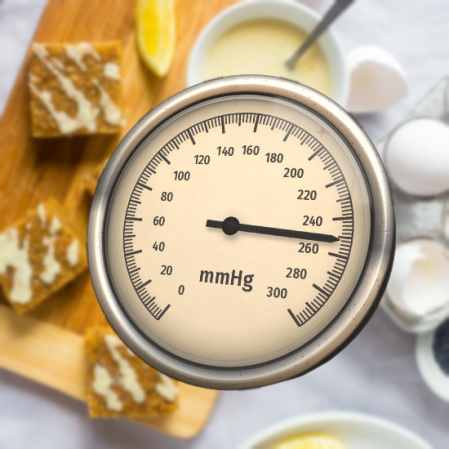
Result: 252 mmHg
